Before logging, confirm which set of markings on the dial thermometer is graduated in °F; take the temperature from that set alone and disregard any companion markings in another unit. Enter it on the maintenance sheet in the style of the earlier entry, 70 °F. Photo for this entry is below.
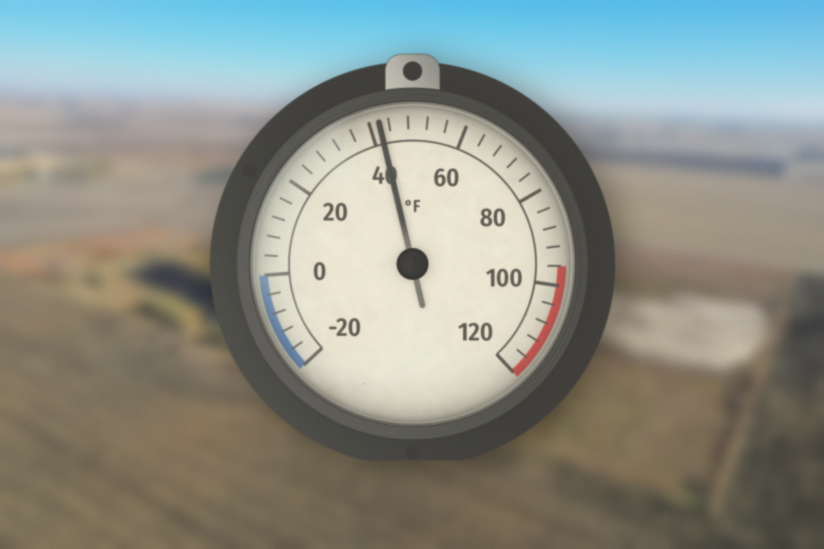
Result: 42 °F
